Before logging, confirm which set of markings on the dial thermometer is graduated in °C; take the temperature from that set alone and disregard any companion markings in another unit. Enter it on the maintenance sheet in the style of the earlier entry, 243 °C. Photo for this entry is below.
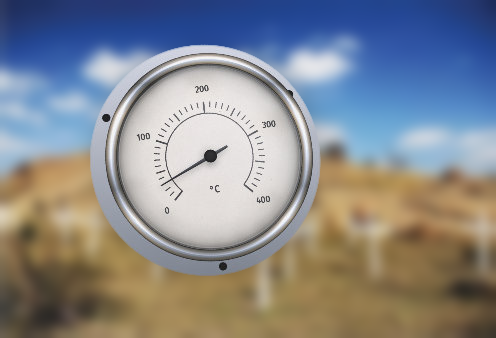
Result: 30 °C
